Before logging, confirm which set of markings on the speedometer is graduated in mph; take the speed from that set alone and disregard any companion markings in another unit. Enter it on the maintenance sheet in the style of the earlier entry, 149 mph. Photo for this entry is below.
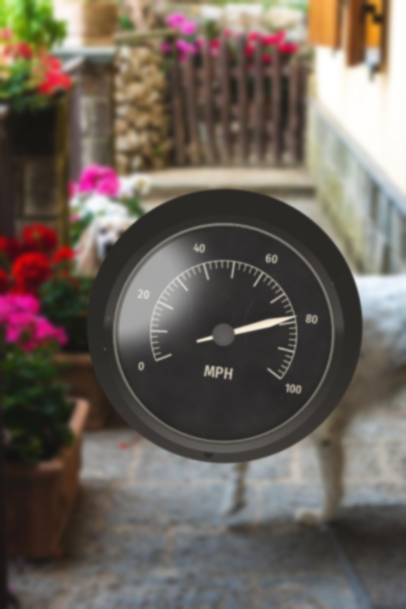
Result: 78 mph
